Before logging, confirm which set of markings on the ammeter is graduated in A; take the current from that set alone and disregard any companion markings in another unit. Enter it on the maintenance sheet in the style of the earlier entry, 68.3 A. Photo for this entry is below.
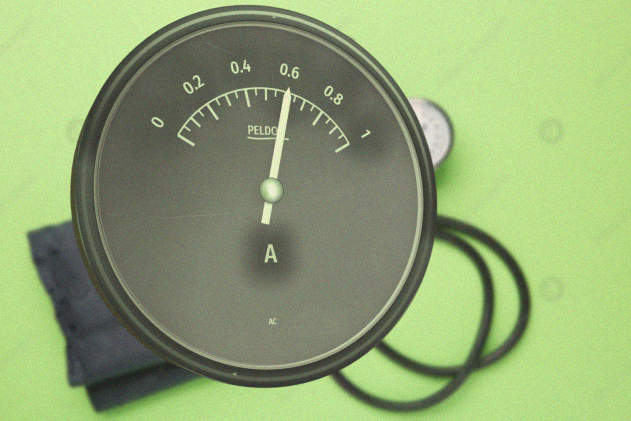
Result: 0.6 A
